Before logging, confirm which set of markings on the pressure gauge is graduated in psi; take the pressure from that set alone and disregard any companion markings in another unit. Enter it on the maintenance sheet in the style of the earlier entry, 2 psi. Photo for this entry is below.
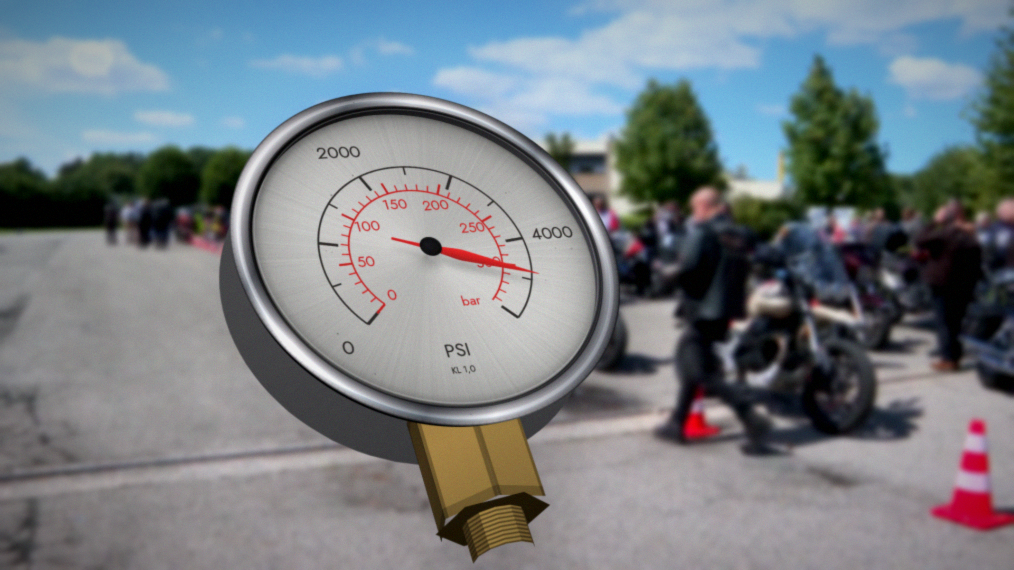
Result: 4500 psi
